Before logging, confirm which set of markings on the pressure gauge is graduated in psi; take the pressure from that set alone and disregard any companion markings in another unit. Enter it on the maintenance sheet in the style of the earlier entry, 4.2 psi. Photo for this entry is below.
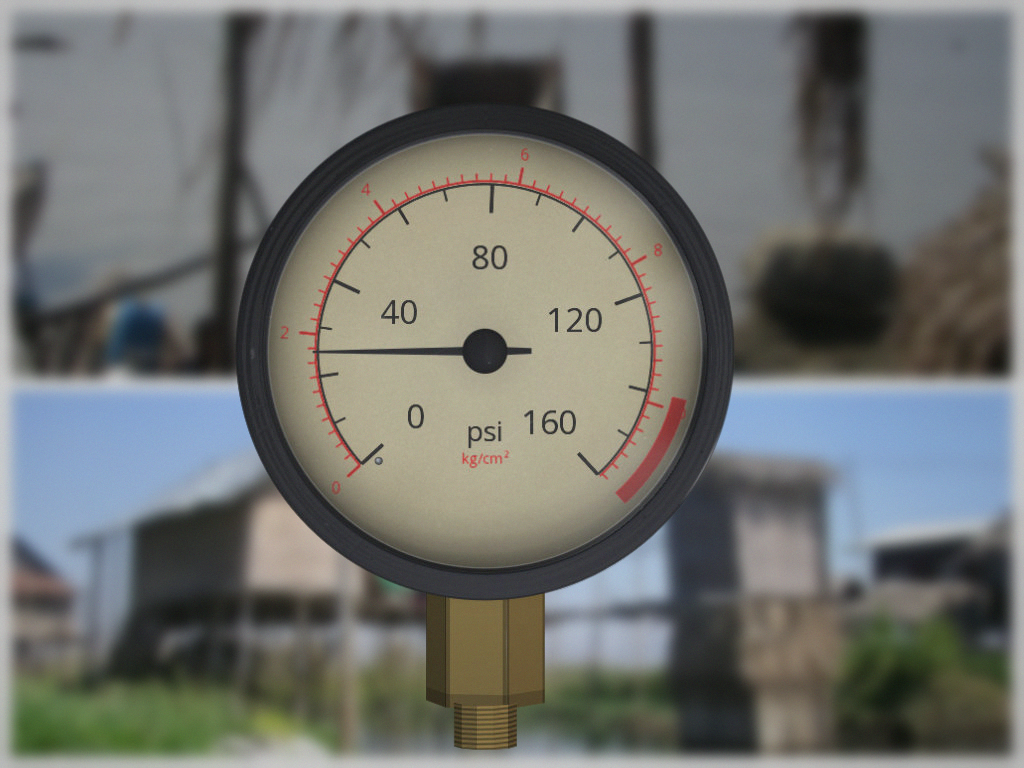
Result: 25 psi
